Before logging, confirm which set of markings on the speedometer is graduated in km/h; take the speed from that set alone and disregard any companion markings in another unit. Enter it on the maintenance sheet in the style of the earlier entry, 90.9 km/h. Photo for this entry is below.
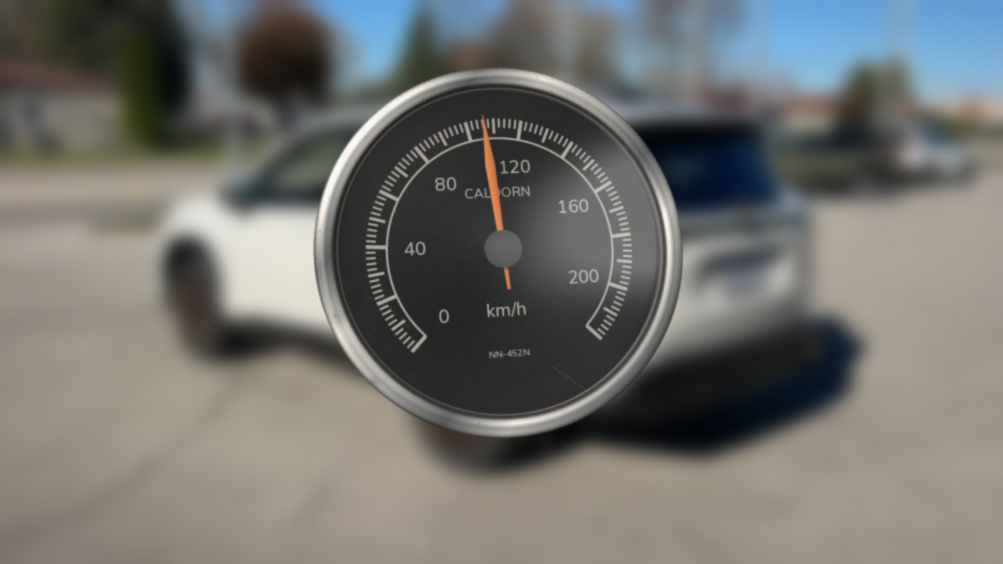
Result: 106 km/h
